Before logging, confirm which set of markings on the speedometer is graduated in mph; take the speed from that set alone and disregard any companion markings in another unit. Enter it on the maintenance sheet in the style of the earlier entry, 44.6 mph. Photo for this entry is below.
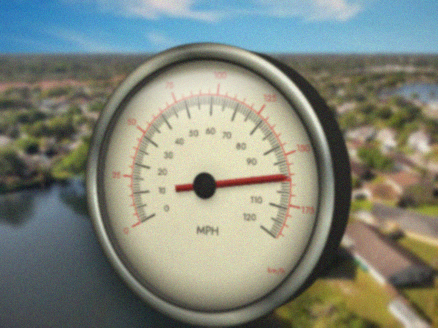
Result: 100 mph
